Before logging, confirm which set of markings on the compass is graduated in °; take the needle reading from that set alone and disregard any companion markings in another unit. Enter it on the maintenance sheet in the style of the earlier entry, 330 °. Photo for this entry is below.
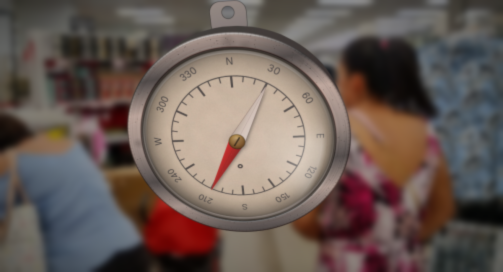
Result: 210 °
